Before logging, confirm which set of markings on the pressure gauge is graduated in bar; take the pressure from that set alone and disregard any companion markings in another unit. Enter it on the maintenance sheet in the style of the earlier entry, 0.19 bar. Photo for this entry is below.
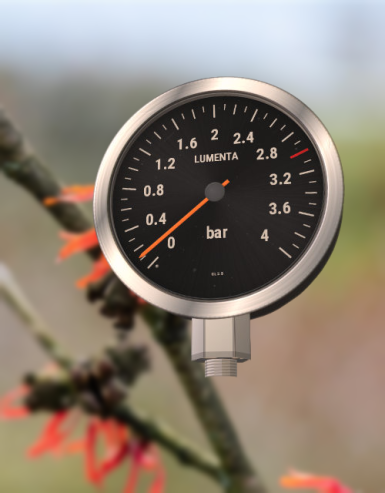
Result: 0.1 bar
